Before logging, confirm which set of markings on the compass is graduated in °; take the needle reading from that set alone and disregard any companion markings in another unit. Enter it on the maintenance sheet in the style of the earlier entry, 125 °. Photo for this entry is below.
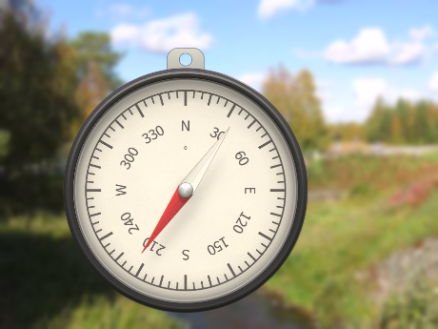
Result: 215 °
